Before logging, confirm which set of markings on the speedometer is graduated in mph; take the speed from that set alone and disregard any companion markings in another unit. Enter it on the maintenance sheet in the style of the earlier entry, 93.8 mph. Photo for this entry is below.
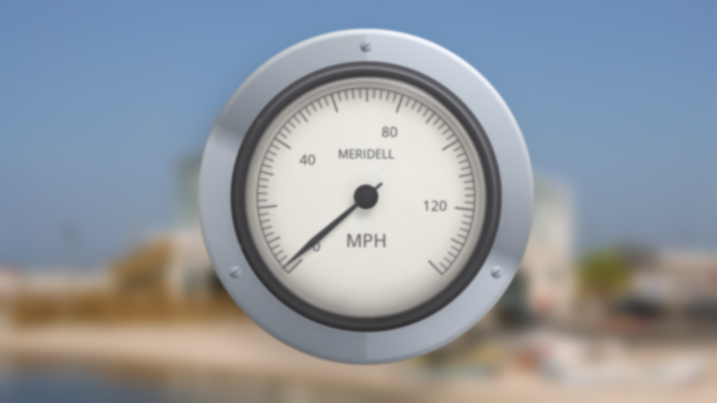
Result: 2 mph
